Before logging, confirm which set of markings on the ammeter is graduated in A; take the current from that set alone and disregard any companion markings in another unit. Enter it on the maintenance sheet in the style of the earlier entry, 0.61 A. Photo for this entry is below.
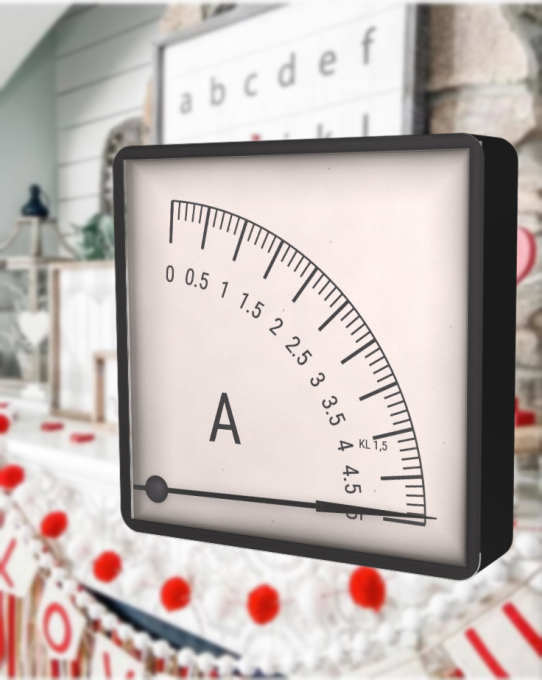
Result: 4.9 A
